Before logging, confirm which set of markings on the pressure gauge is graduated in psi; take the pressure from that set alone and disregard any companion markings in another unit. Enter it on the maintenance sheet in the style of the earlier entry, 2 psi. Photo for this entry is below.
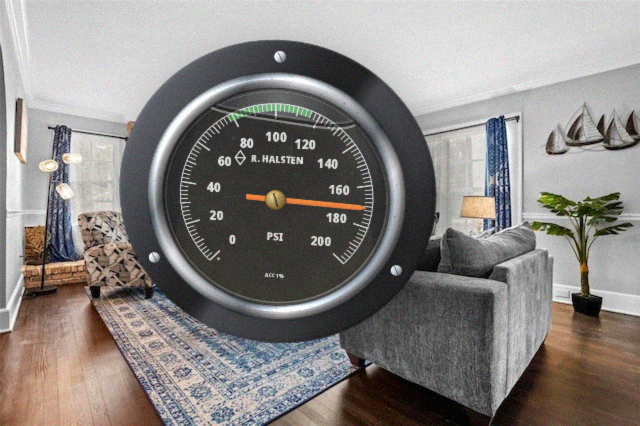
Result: 170 psi
